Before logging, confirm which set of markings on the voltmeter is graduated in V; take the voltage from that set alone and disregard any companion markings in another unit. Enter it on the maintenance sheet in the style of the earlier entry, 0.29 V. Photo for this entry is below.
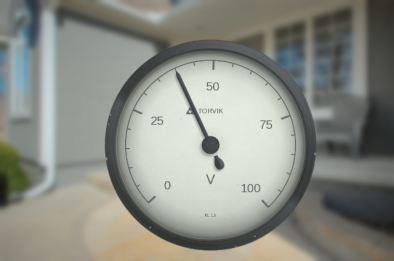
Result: 40 V
